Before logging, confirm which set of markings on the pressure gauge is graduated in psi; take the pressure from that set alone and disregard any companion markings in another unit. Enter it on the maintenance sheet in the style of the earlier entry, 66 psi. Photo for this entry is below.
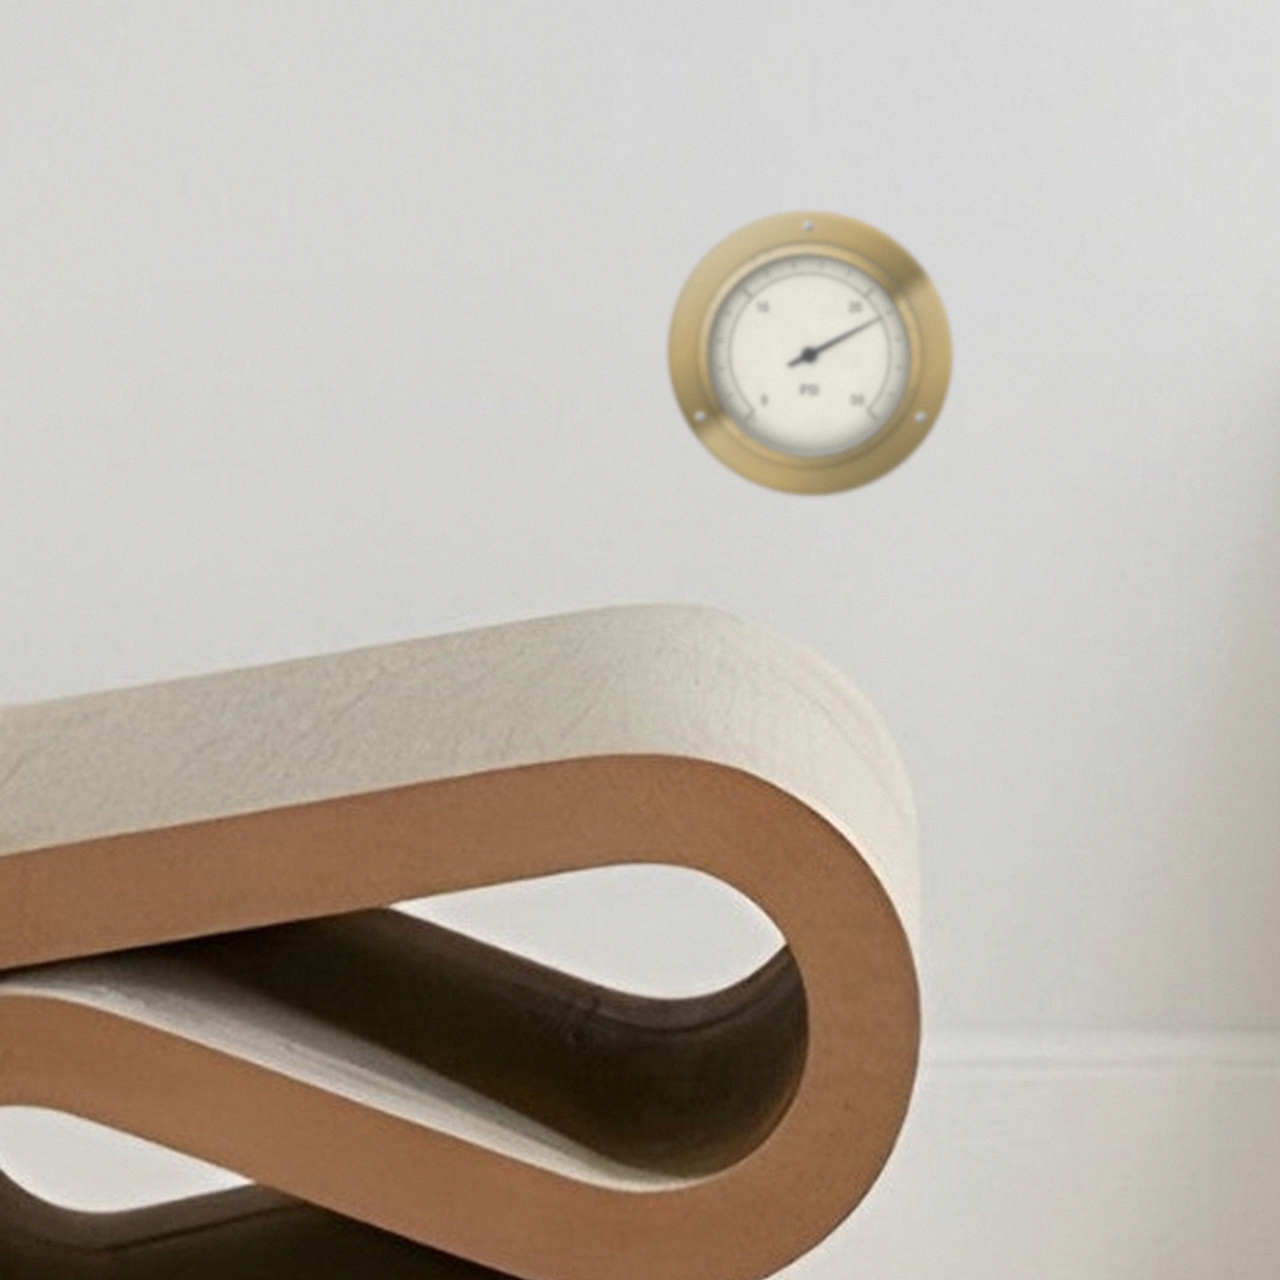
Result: 22 psi
